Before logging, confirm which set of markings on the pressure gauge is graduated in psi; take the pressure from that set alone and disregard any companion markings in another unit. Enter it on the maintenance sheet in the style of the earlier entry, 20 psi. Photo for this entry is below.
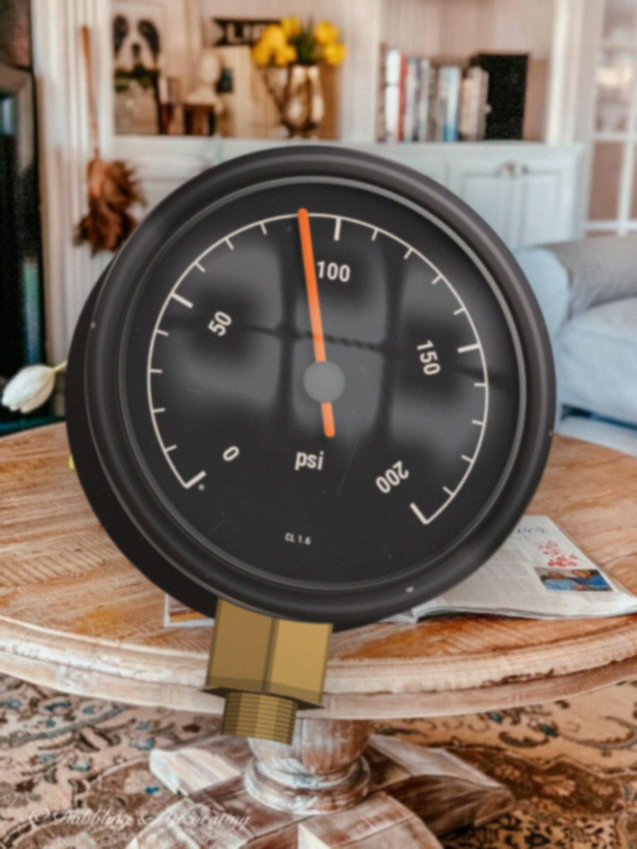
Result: 90 psi
